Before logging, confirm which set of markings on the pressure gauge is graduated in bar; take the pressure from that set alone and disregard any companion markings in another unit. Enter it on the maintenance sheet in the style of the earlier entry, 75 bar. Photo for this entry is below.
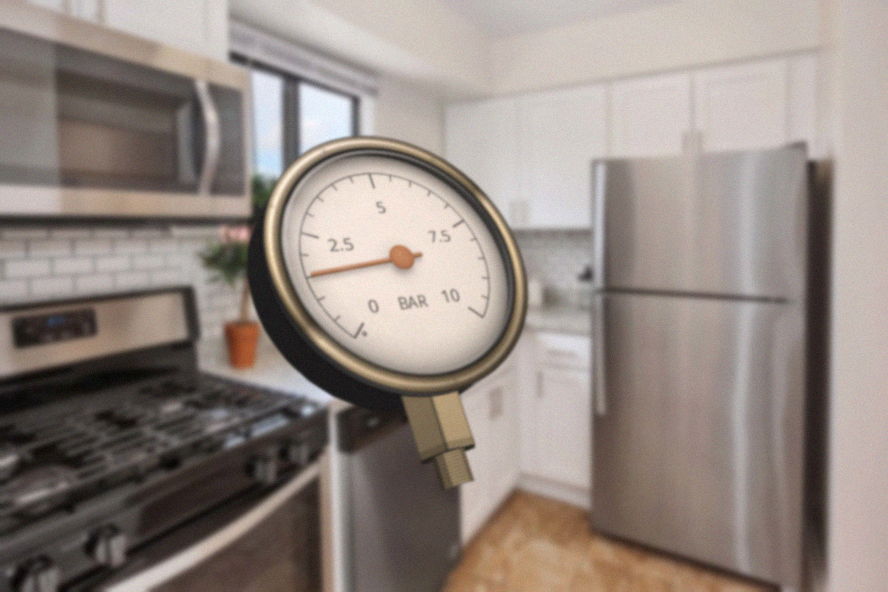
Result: 1.5 bar
